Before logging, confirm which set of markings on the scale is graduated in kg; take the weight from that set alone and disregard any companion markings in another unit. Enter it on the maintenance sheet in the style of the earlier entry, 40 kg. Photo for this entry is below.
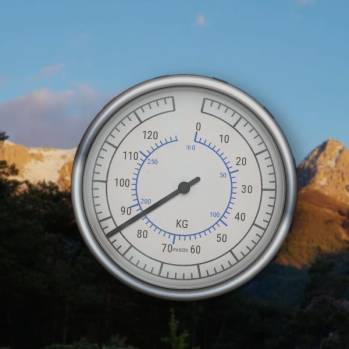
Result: 86 kg
